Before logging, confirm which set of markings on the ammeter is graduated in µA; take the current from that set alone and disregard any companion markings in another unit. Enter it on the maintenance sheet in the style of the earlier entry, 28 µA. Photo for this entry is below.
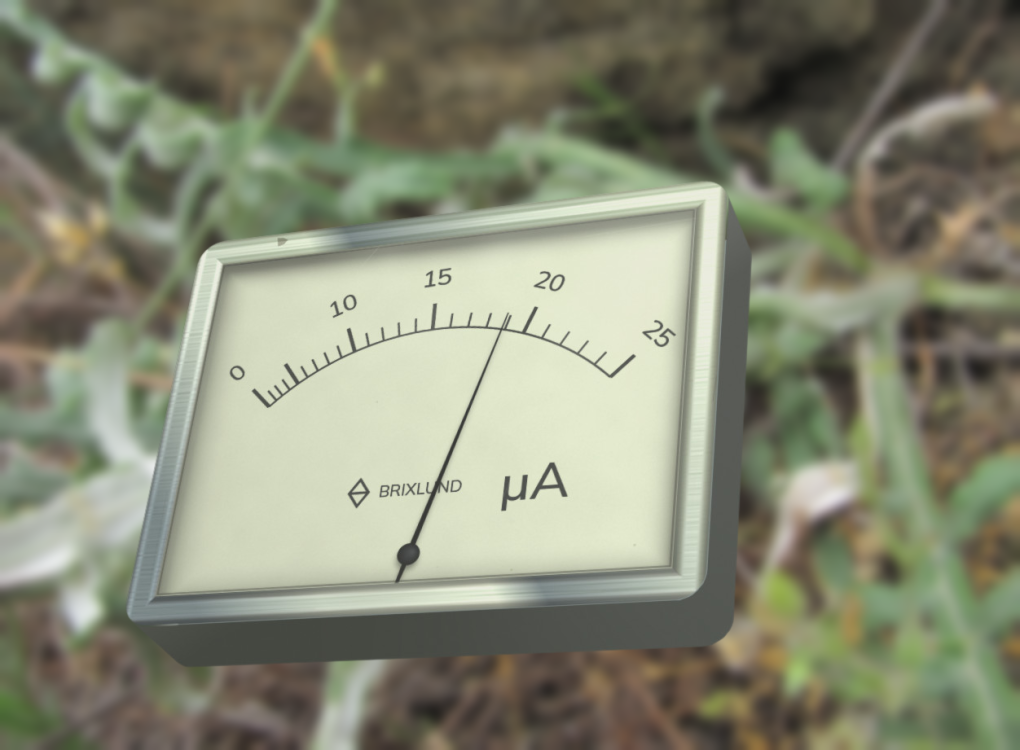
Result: 19 µA
